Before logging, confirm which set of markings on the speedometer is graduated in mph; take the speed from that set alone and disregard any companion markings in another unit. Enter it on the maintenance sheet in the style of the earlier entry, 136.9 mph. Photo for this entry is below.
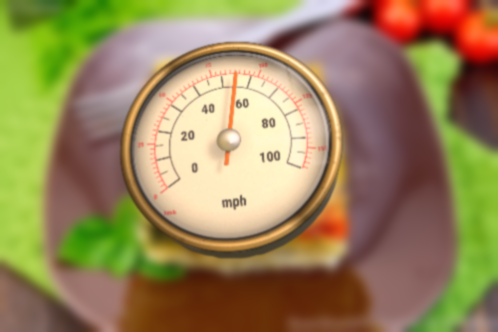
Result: 55 mph
